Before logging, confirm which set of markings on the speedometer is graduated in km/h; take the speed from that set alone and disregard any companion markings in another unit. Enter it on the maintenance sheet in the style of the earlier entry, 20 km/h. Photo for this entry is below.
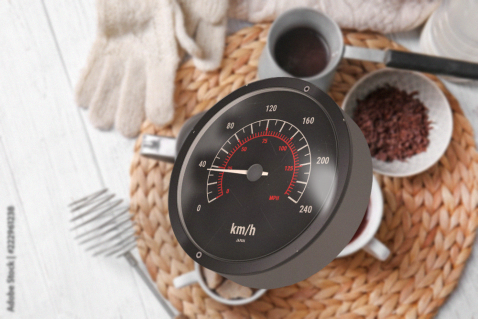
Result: 35 km/h
